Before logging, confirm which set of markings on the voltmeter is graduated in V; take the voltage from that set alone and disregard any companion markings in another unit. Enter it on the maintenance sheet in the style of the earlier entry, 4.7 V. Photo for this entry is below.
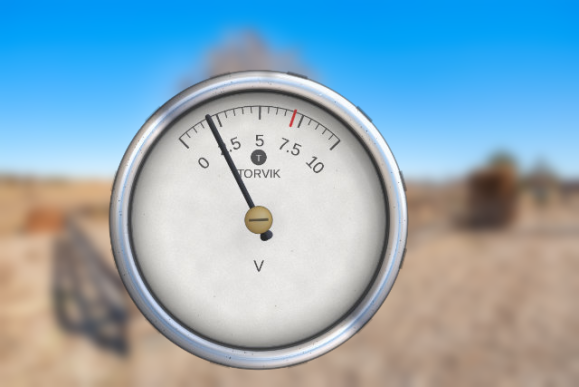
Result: 2 V
